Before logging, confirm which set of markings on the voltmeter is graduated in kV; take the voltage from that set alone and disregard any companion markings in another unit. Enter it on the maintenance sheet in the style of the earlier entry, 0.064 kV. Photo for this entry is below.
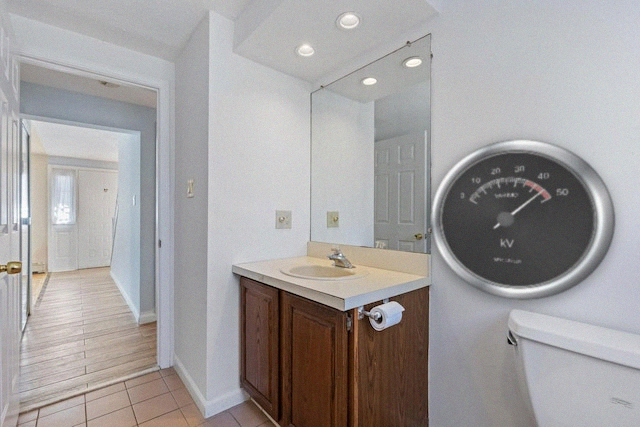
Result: 45 kV
